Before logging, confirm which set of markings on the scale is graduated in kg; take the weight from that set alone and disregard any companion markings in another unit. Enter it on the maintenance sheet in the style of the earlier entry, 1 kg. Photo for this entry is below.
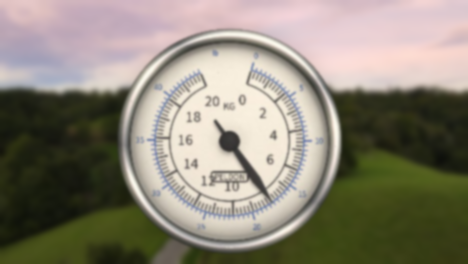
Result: 8 kg
